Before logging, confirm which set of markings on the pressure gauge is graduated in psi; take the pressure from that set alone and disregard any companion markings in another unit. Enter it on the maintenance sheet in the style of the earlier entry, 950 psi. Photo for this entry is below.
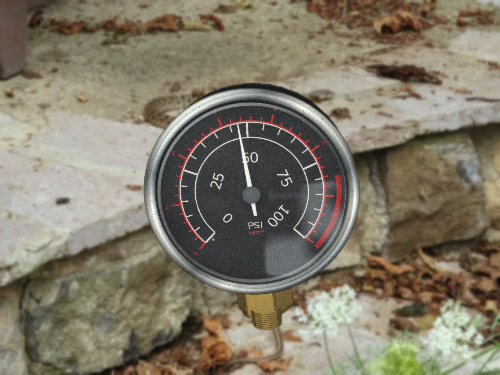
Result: 47.5 psi
